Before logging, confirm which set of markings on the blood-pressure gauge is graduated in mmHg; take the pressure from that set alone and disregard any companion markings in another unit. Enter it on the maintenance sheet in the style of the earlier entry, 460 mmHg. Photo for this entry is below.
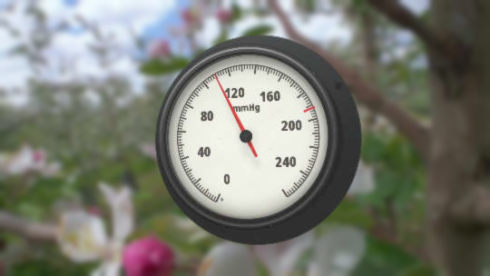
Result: 110 mmHg
